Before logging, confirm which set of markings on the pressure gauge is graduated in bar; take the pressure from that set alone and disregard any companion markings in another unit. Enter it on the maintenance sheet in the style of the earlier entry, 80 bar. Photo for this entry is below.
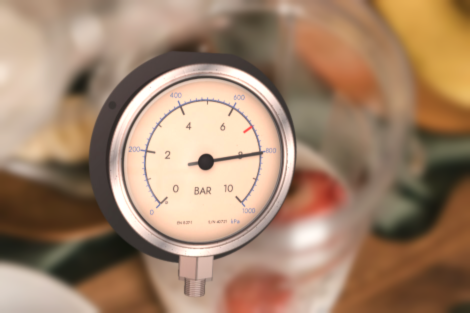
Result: 8 bar
